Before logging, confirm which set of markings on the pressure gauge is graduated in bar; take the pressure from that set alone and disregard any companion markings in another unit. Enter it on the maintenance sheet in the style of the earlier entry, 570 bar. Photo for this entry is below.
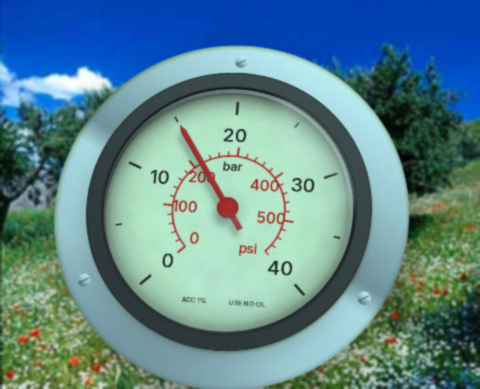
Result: 15 bar
